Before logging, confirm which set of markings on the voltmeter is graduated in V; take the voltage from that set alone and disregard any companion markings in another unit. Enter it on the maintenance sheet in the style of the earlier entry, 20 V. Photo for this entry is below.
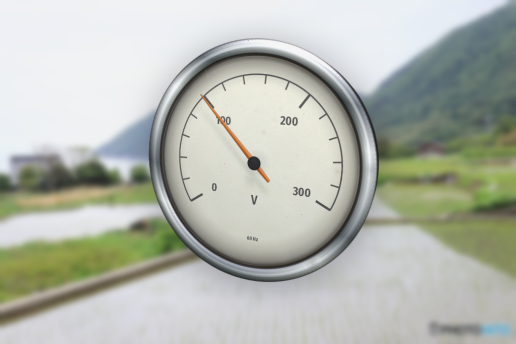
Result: 100 V
